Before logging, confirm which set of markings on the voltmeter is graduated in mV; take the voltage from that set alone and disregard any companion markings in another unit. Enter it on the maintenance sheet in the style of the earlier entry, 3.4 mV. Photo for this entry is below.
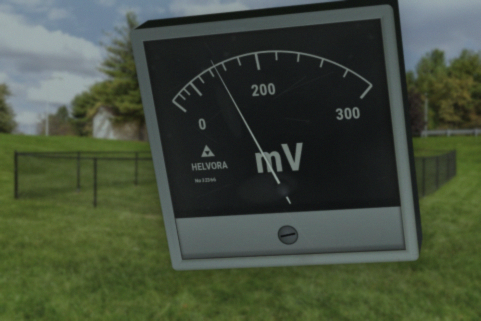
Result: 150 mV
